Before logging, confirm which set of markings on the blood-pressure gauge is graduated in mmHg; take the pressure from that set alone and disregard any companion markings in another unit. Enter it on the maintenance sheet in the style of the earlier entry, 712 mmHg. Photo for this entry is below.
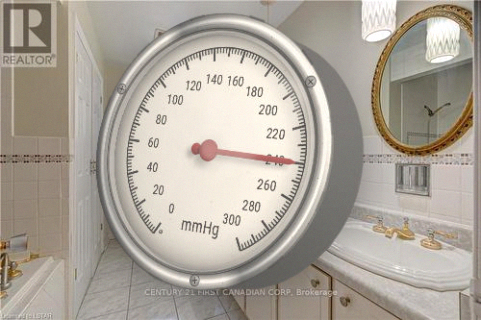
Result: 240 mmHg
